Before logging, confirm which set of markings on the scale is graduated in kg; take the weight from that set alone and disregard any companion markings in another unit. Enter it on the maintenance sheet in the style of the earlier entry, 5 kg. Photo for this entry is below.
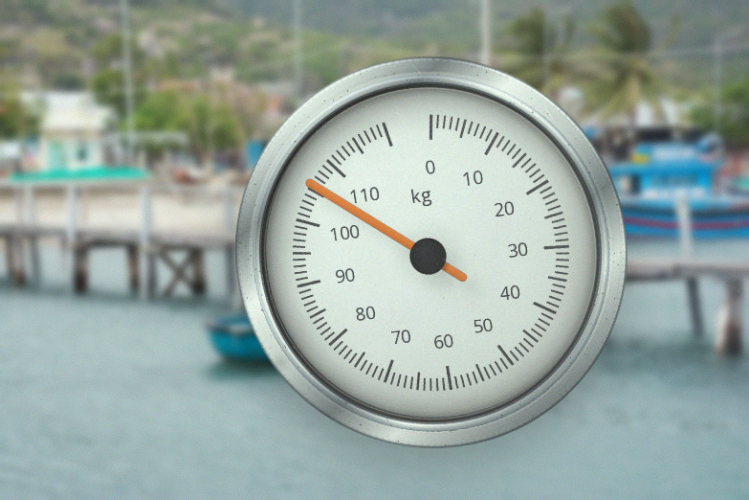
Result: 106 kg
